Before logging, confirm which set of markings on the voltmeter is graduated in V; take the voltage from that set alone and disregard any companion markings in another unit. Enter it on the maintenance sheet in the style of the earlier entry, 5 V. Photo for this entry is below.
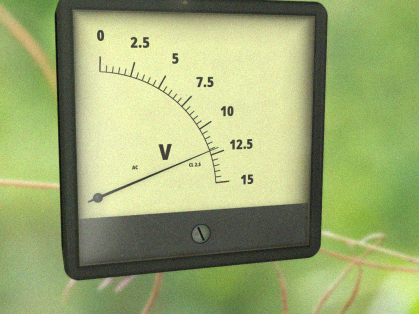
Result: 12 V
